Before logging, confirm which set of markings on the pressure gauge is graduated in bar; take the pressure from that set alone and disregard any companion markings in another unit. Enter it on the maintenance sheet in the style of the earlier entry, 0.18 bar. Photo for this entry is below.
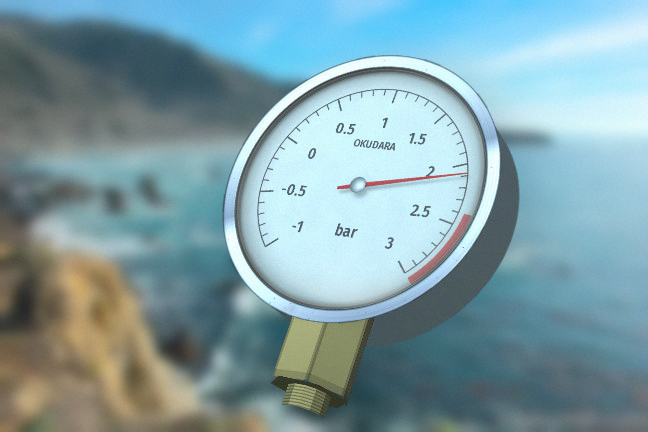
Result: 2.1 bar
